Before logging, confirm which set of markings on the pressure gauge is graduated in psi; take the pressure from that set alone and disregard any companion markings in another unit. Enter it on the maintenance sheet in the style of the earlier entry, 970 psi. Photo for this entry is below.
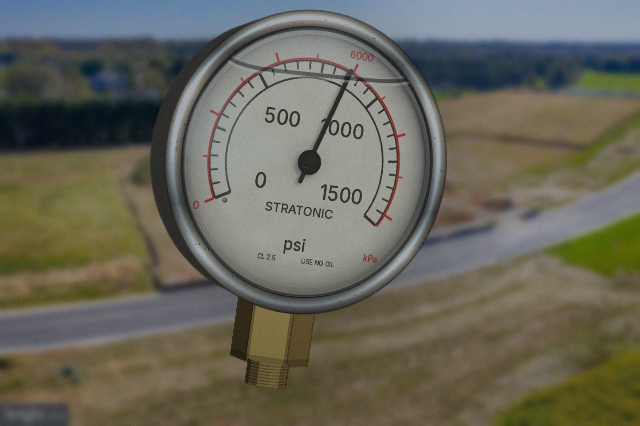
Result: 850 psi
